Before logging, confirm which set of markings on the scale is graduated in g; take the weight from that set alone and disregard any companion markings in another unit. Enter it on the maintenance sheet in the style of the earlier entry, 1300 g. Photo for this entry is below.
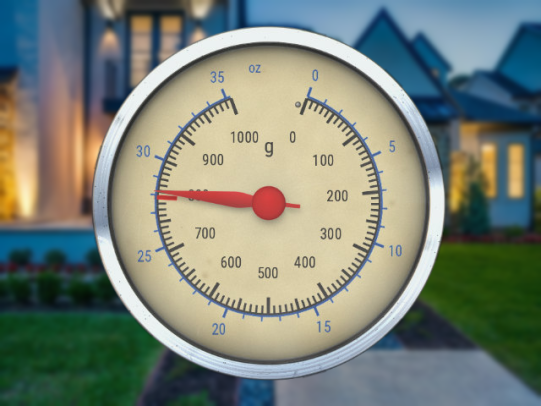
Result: 800 g
